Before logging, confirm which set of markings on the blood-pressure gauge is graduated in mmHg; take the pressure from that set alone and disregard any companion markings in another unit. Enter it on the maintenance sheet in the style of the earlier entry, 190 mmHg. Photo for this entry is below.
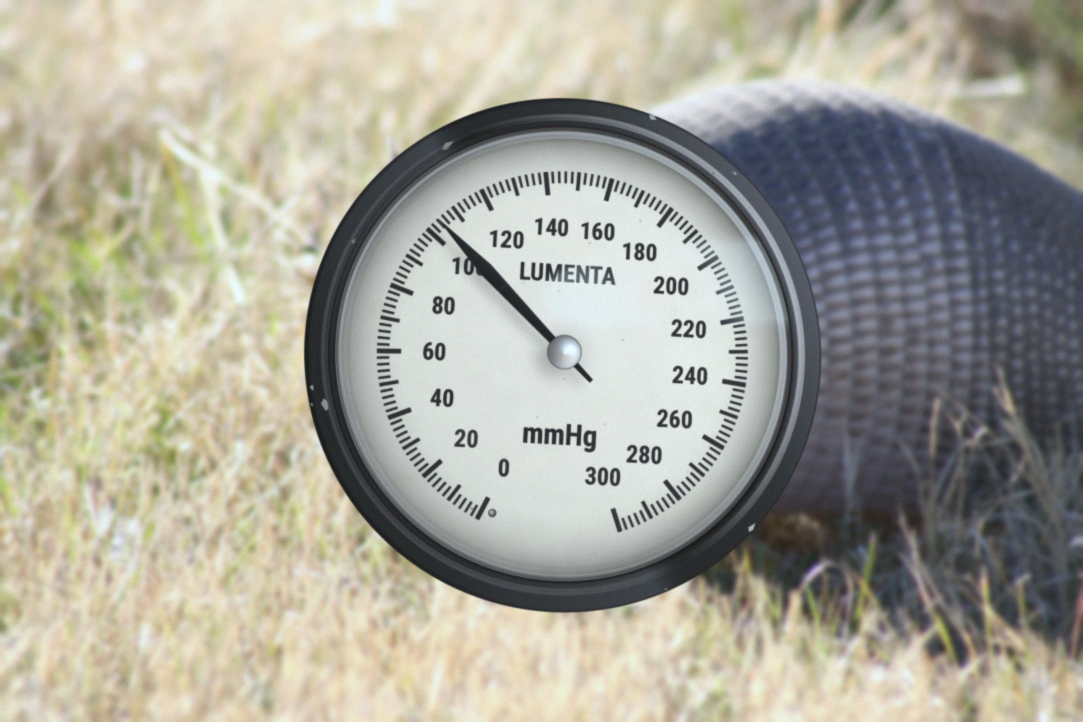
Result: 104 mmHg
